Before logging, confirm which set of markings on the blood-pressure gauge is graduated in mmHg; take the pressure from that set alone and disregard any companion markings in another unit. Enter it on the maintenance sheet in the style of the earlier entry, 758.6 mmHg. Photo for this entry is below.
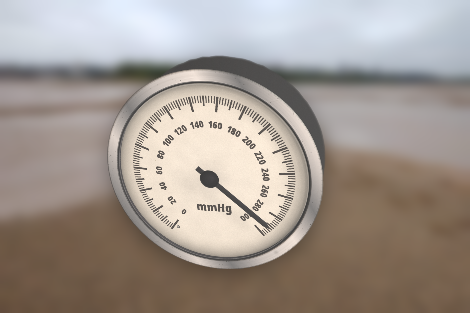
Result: 290 mmHg
